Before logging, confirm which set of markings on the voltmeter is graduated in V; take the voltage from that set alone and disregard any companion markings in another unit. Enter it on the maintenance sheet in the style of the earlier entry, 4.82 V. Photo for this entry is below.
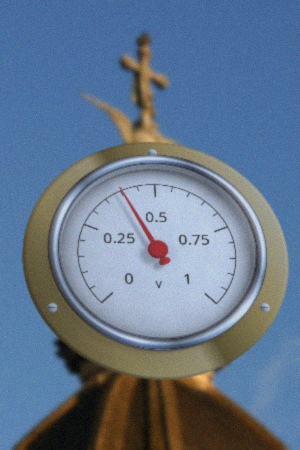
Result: 0.4 V
